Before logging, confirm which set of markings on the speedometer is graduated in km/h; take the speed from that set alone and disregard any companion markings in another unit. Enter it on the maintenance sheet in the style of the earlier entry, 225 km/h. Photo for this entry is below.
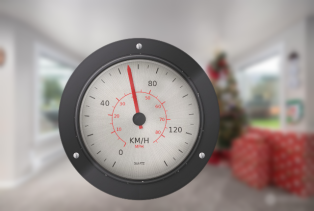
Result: 65 km/h
